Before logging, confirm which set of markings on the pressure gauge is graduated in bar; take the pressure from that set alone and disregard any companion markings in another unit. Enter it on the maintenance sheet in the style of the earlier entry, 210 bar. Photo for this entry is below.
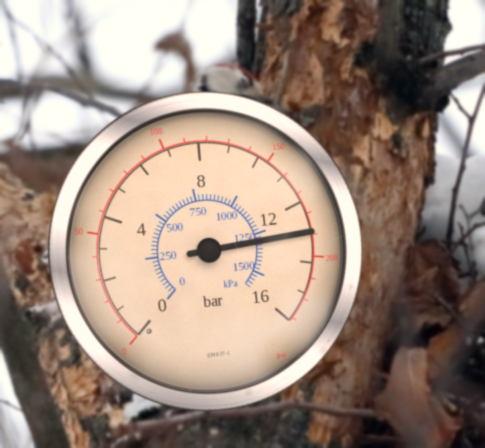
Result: 13 bar
